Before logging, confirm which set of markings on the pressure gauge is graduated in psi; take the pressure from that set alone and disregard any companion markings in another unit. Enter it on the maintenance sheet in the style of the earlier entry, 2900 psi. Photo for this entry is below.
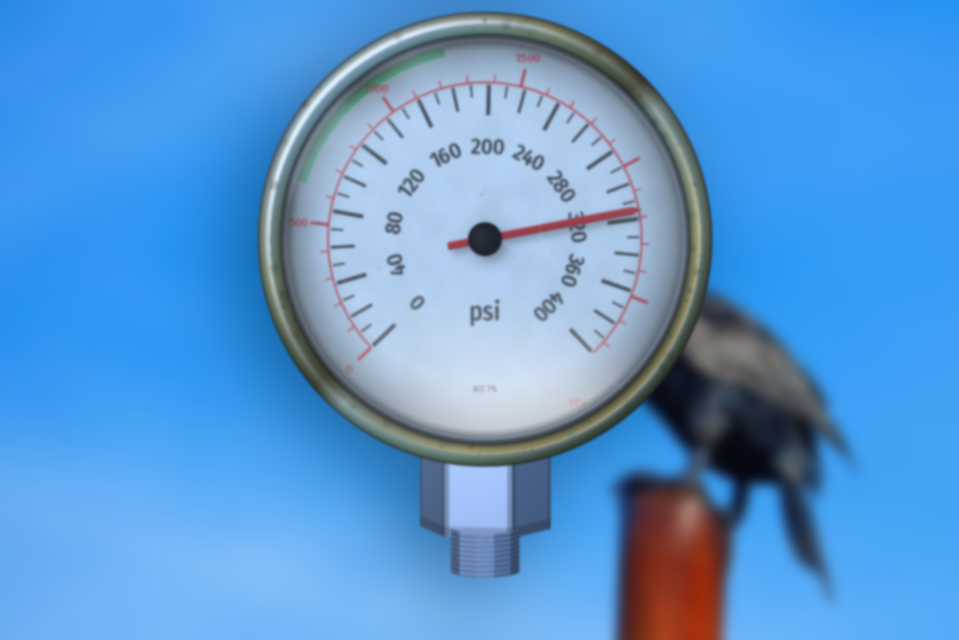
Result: 315 psi
